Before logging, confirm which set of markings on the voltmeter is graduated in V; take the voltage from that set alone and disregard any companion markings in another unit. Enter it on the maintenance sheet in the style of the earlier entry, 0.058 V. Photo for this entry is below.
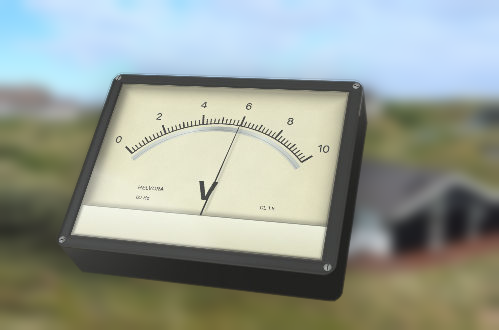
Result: 6 V
